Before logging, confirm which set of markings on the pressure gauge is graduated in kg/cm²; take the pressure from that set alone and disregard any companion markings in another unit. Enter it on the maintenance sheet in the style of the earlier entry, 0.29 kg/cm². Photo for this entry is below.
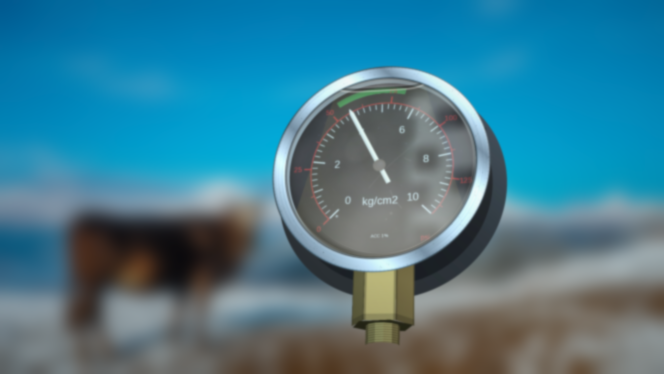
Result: 4 kg/cm²
